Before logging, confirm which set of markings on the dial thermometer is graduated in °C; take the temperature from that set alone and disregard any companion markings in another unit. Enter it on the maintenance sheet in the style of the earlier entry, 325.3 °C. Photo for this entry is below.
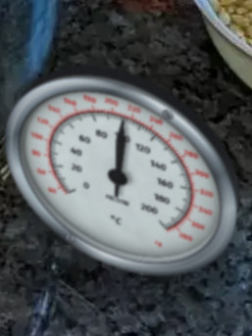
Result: 100 °C
